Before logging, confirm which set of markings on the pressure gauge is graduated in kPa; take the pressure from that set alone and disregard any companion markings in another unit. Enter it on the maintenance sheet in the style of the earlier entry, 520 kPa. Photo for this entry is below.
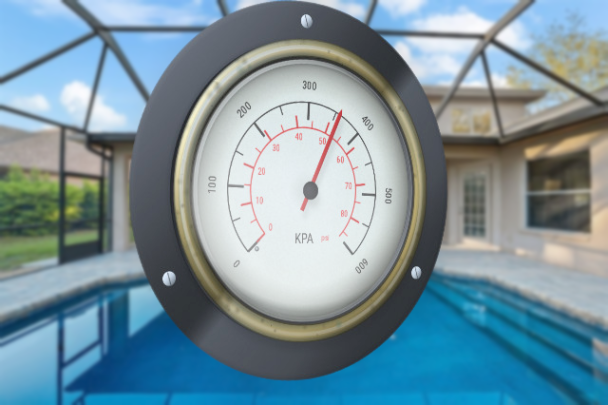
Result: 350 kPa
